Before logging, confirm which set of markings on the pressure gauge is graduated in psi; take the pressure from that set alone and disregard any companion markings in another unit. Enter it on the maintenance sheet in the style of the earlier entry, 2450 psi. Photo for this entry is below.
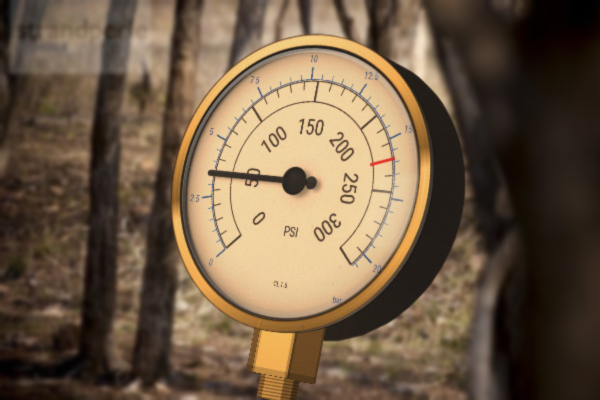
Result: 50 psi
